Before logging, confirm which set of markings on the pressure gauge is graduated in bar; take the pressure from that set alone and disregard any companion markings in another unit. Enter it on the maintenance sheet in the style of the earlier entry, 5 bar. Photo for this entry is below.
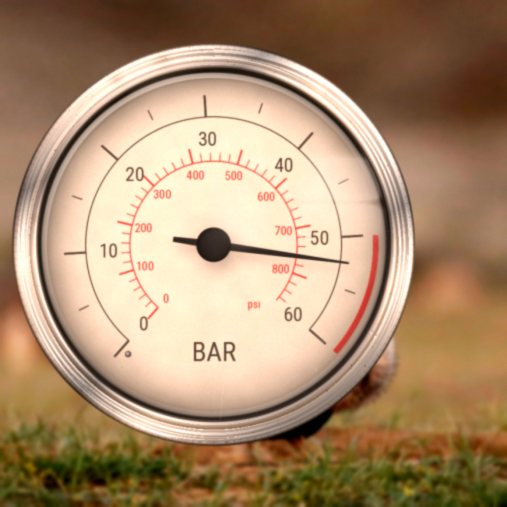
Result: 52.5 bar
